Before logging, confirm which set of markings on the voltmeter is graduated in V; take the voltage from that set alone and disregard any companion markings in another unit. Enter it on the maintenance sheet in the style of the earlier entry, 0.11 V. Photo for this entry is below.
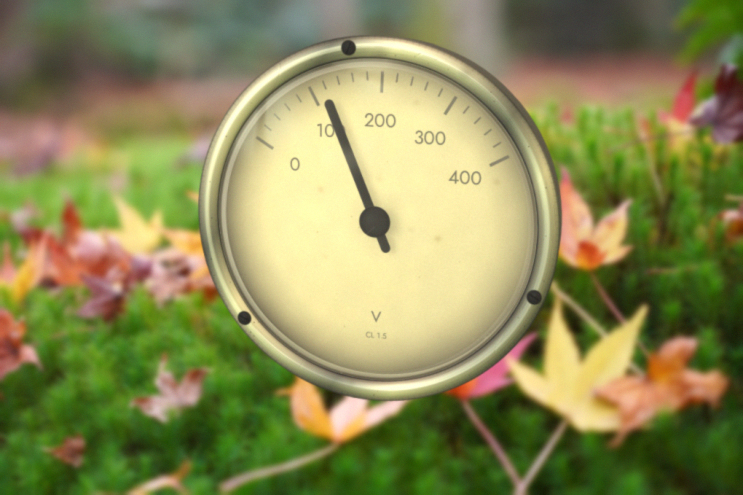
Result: 120 V
